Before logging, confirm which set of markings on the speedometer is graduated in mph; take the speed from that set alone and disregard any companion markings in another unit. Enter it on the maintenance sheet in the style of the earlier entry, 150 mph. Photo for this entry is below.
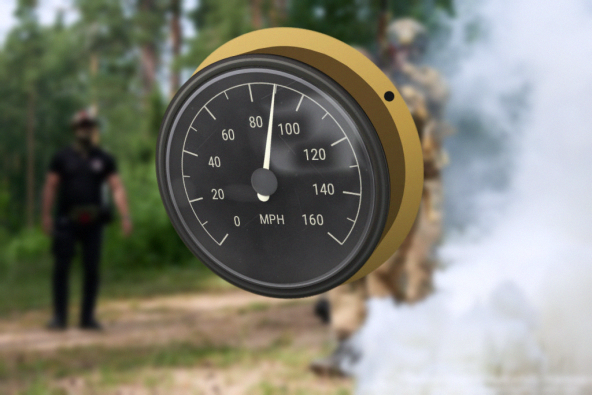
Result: 90 mph
